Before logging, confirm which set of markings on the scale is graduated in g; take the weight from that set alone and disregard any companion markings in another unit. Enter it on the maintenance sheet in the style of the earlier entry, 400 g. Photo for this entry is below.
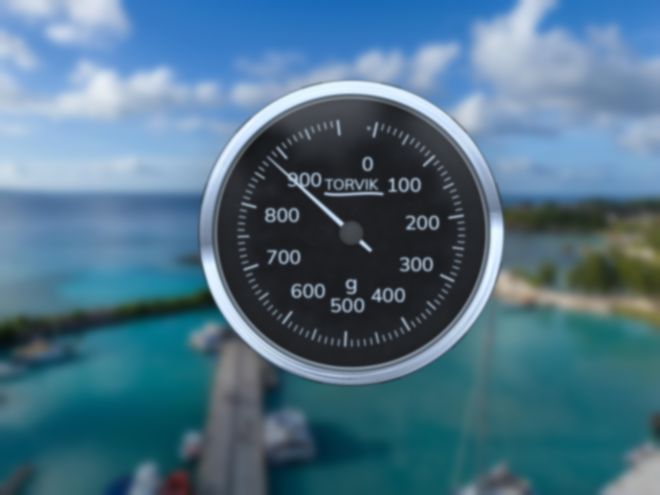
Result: 880 g
